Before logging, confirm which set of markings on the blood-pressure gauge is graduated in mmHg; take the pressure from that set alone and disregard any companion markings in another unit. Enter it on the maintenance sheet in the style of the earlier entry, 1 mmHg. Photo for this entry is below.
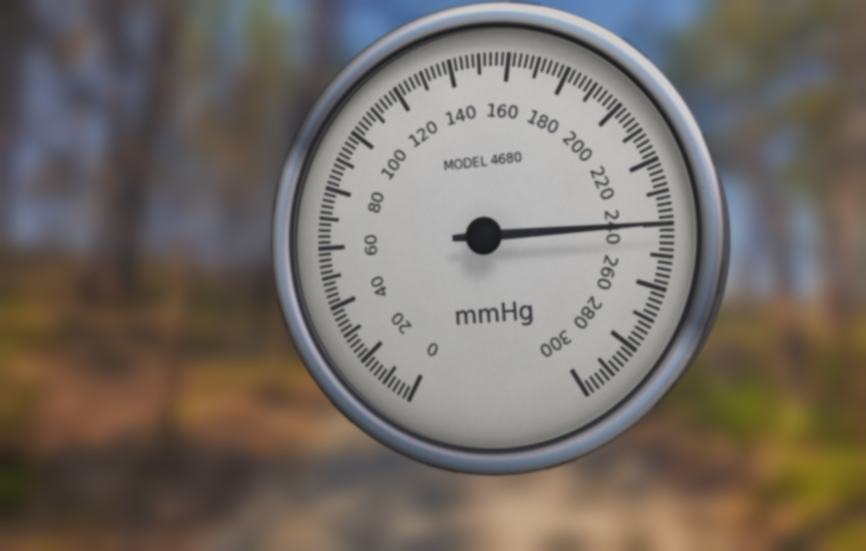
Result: 240 mmHg
